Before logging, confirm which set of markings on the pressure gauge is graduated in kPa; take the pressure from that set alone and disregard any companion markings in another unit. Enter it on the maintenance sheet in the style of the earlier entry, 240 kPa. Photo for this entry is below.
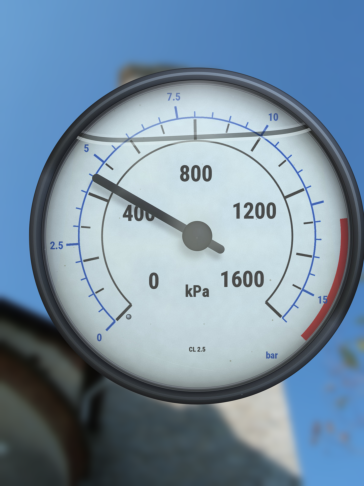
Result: 450 kPa
